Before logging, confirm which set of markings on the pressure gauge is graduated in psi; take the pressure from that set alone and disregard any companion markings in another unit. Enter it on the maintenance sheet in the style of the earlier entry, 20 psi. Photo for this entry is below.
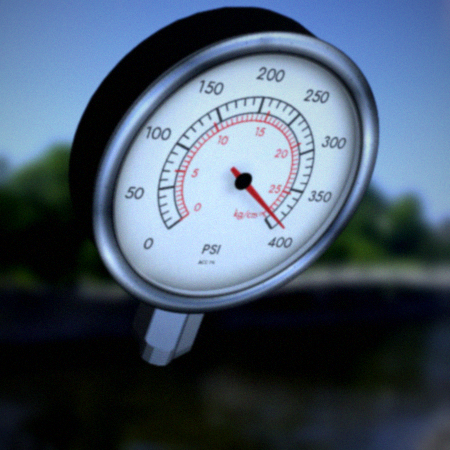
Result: 390 psi
